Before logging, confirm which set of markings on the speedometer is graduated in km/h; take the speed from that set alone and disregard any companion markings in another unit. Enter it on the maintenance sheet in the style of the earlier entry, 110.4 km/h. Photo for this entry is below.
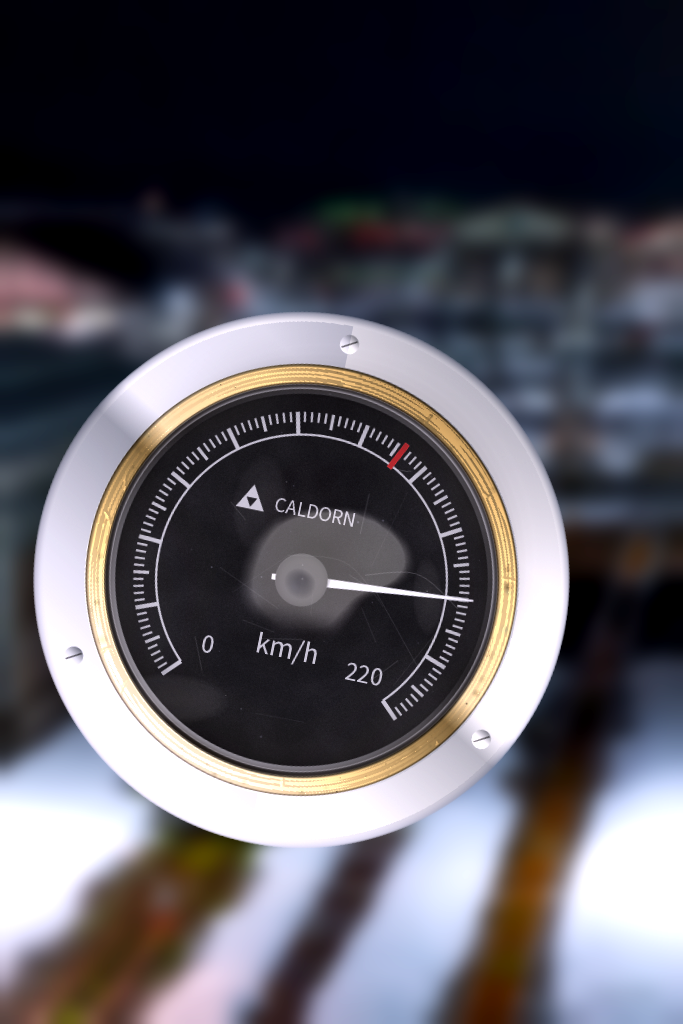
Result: 180 km/h
